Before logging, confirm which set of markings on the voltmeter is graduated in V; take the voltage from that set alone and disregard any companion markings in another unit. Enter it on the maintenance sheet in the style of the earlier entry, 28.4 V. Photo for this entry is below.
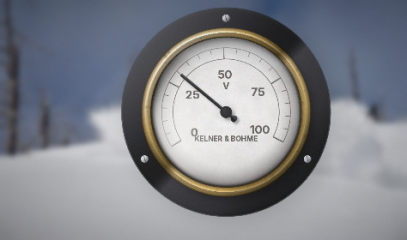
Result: 30 V
